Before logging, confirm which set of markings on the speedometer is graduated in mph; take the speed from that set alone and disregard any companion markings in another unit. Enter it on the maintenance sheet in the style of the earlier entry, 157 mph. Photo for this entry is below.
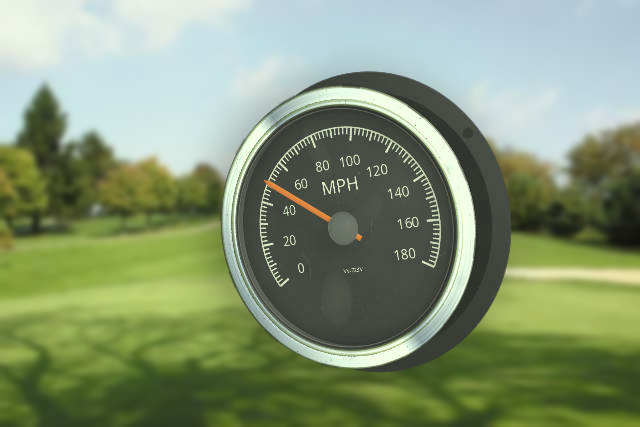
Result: 50 mph
